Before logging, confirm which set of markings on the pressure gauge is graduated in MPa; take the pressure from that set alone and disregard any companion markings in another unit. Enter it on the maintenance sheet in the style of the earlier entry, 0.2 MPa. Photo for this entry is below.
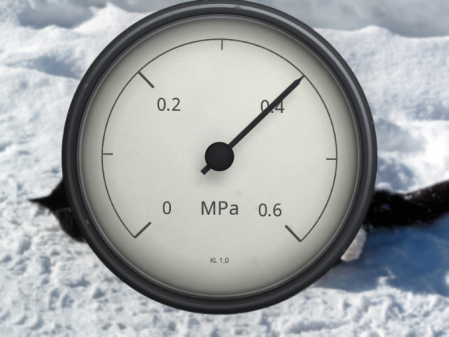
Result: 0.4 MPa
